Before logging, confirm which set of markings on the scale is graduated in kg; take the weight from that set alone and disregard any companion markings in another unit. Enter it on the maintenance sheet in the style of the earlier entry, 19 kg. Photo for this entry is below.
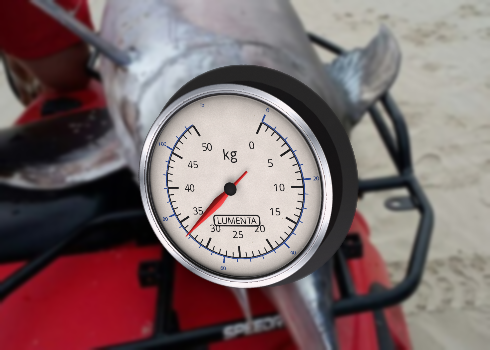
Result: 33 kg
